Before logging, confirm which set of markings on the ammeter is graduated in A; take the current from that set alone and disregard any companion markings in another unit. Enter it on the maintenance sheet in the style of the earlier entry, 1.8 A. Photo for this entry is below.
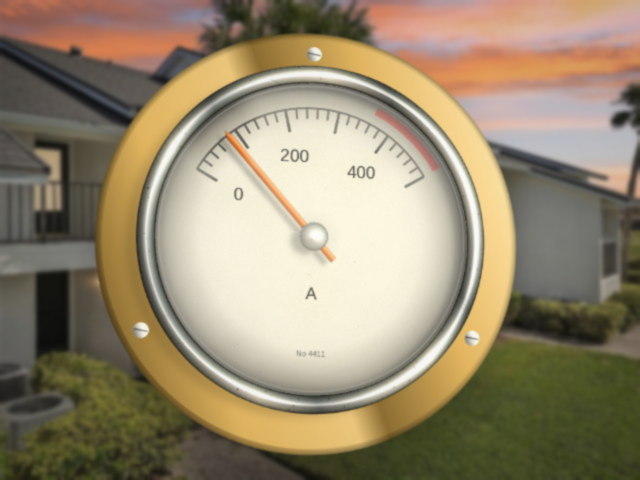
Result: 80 A
